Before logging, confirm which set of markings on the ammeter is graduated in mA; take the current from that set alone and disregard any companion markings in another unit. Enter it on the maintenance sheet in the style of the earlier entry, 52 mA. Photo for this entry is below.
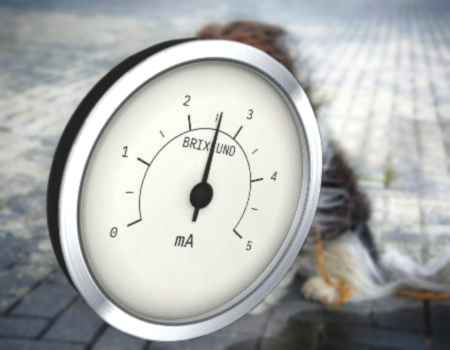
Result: 2.5 mA
